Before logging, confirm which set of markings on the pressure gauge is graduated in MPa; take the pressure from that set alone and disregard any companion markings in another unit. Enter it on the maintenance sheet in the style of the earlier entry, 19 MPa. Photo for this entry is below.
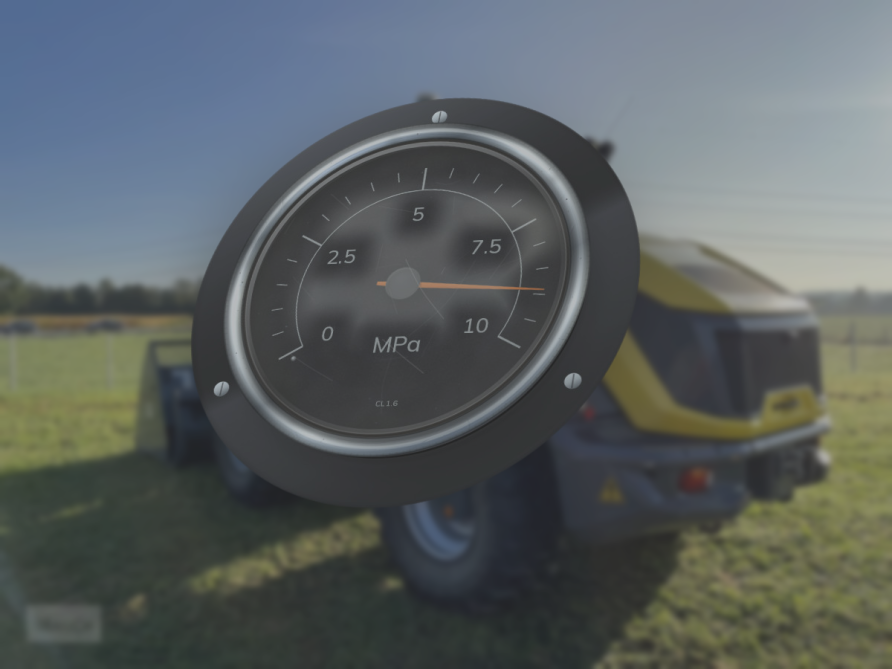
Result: 9 MPa
